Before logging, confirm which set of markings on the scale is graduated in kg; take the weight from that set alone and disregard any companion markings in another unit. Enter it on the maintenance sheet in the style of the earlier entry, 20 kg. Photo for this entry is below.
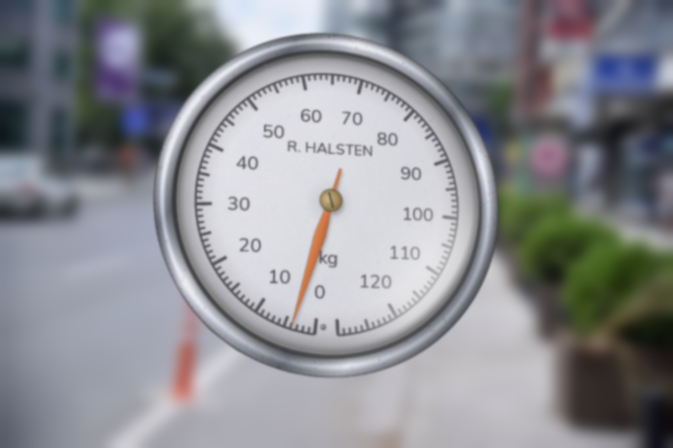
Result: 4 kg
